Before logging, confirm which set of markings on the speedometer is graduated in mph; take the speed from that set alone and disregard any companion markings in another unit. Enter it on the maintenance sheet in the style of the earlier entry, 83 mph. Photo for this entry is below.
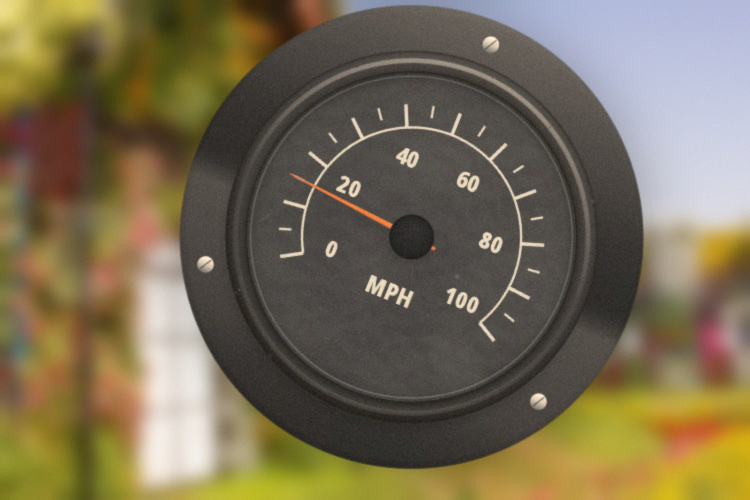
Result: 15 mph
